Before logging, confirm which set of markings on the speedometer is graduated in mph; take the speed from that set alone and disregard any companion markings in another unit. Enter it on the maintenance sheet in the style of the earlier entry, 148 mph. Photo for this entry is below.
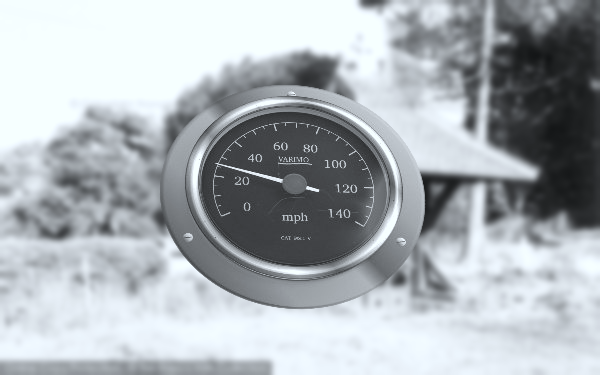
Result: 25 mph
